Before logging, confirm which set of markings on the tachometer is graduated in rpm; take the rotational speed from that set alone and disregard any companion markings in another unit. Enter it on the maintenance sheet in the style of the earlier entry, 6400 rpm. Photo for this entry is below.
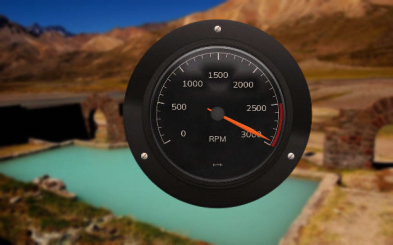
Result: 2950 rpm
